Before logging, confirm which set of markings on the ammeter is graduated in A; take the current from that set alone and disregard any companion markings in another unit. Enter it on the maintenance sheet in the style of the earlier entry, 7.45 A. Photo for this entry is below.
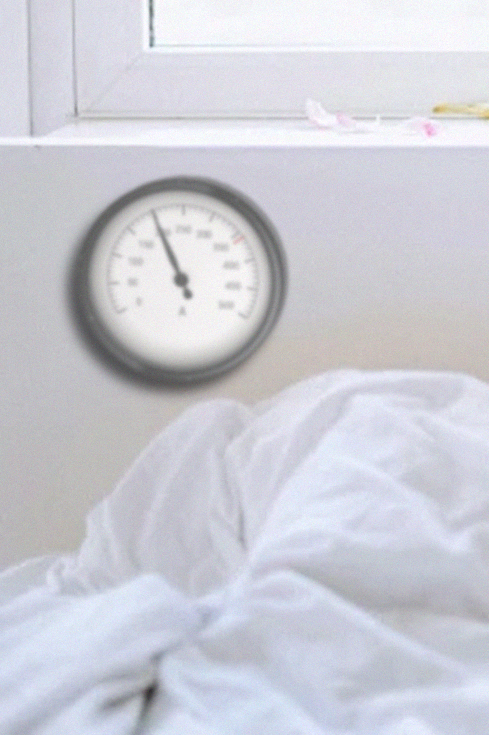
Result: 200 A
